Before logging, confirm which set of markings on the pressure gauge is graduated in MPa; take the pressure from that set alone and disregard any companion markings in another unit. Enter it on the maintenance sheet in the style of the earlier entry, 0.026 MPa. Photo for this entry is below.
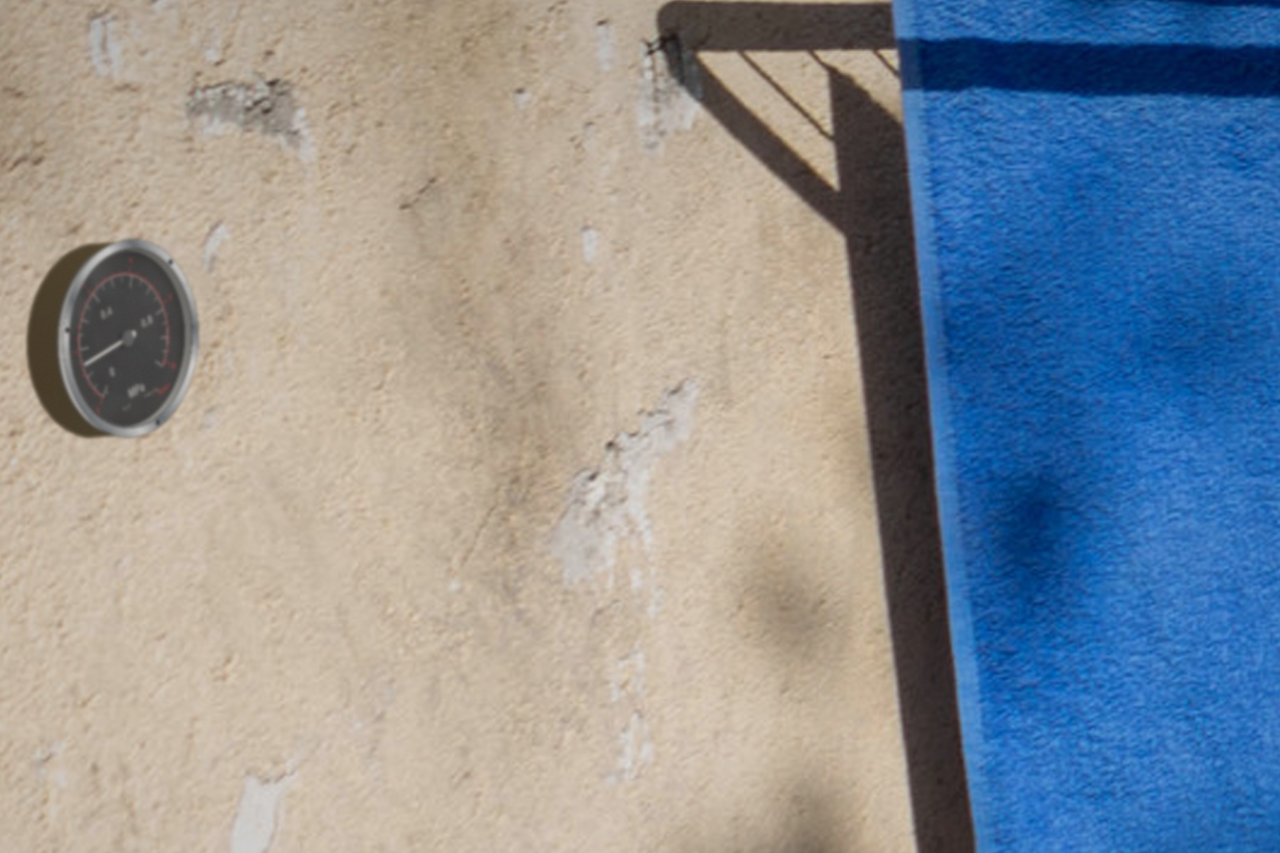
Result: 0.15 MPa
